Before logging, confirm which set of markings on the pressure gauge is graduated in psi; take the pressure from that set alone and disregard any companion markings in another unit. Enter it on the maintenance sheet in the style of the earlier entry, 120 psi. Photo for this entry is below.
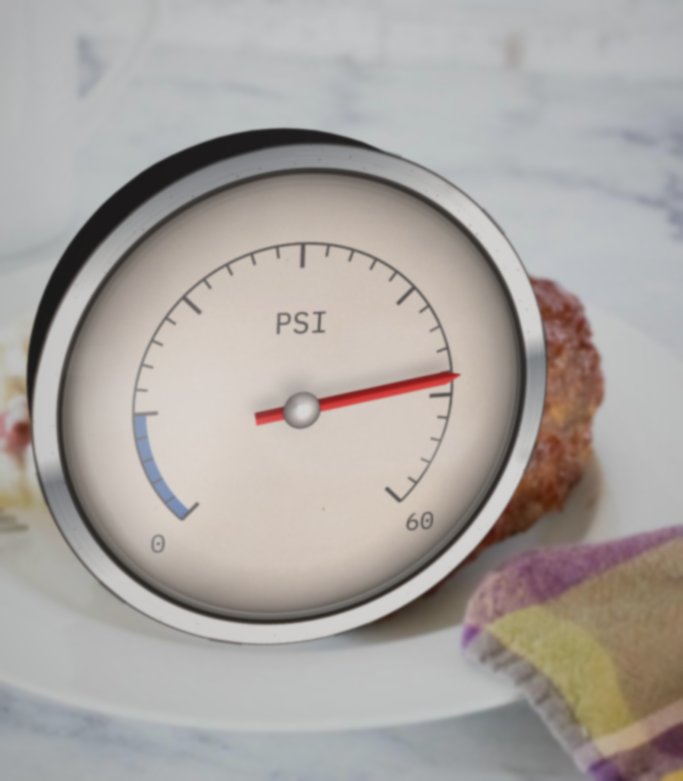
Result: 48 psi
